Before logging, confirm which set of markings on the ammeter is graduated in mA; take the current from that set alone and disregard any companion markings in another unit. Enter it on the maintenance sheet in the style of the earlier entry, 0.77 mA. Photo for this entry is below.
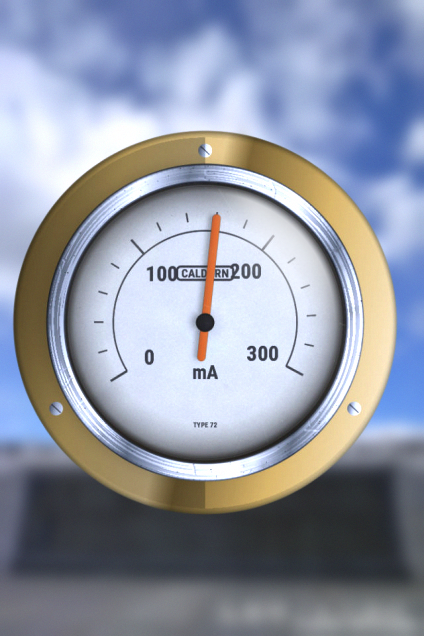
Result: 160 mA
